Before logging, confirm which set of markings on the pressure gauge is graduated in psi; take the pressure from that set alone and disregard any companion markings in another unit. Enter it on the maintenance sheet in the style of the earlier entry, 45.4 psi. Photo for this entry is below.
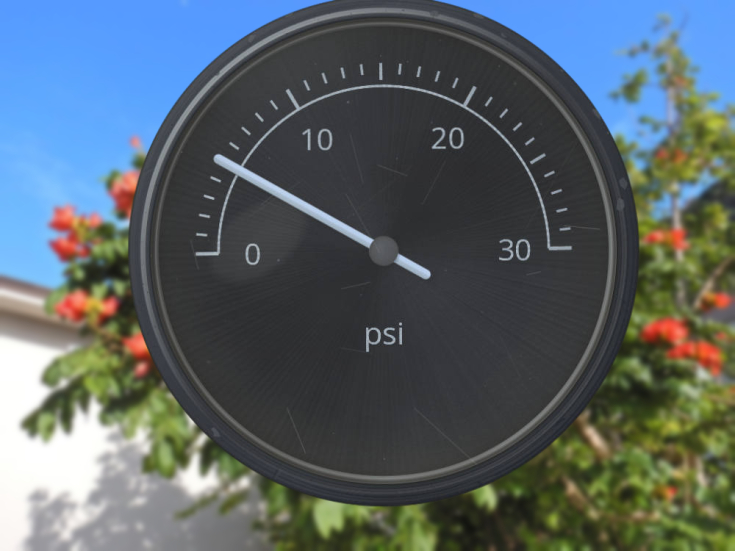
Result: 5 psi
